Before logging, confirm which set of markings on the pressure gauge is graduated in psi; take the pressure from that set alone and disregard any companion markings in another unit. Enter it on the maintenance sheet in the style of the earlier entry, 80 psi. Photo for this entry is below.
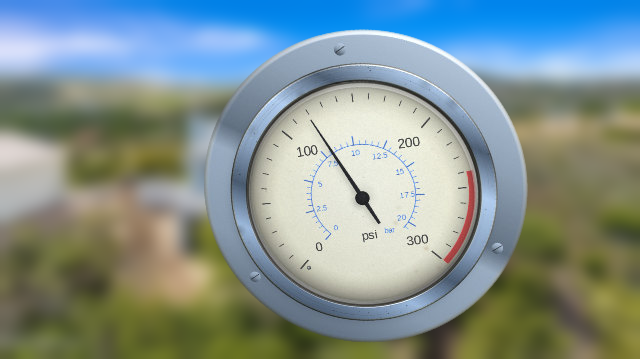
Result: 120 psi
